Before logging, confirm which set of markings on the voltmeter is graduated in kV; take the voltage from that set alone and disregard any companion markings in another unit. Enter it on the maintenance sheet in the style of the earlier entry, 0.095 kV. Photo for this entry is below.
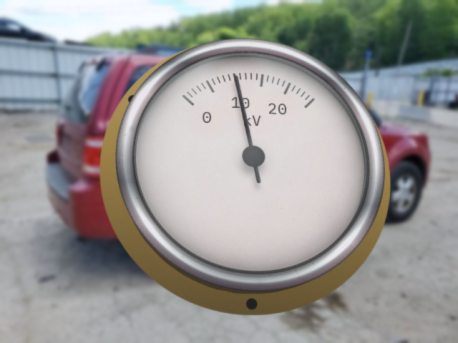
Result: 10 kV
